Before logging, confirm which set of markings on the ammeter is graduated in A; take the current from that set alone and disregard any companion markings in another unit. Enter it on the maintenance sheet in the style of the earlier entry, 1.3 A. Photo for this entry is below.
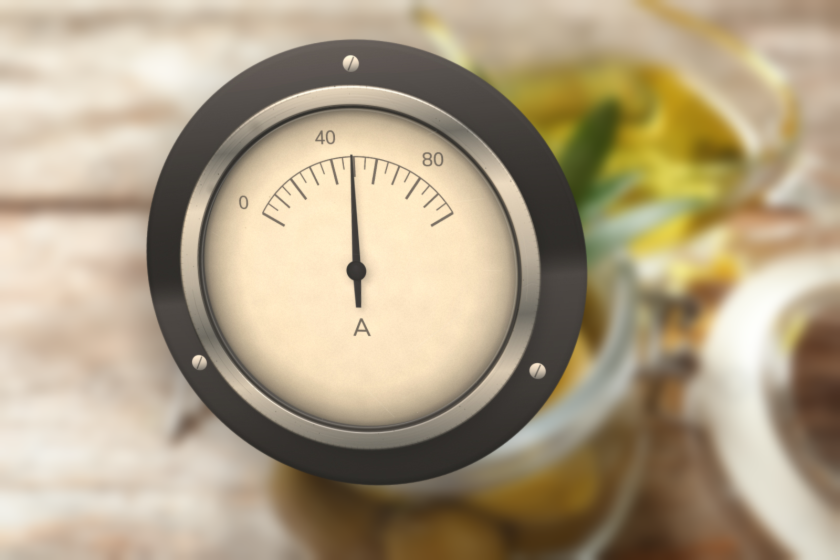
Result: 50 A
